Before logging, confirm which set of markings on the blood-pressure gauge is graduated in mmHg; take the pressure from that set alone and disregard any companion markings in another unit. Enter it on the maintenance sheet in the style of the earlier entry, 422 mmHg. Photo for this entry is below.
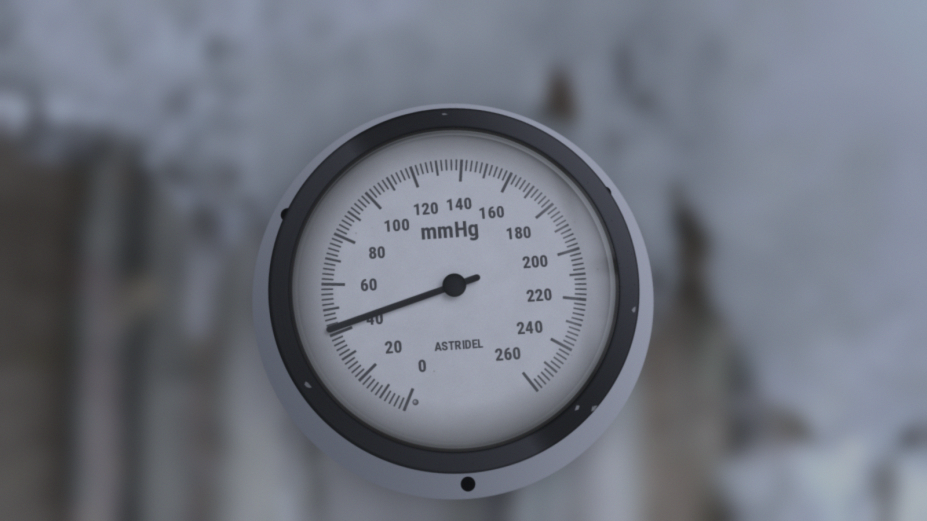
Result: 42 mmHg
